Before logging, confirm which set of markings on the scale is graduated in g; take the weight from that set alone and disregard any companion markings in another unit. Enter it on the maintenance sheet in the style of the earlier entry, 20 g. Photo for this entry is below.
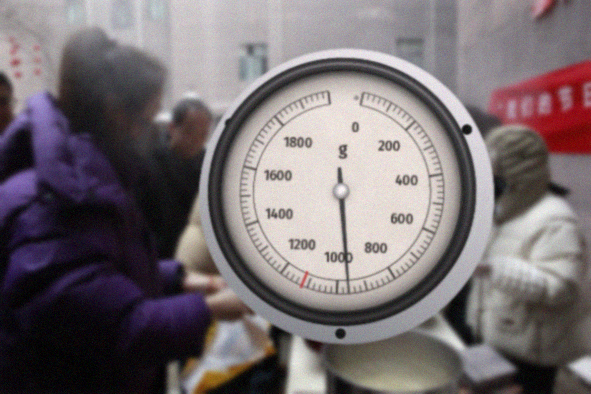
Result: 960 g
